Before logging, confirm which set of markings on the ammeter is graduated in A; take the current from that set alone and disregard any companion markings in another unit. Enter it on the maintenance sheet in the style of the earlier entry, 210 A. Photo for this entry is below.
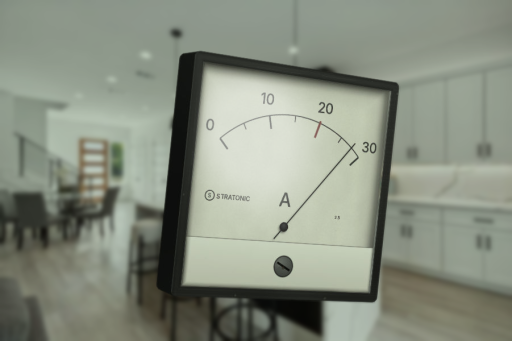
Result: 27.5 A
